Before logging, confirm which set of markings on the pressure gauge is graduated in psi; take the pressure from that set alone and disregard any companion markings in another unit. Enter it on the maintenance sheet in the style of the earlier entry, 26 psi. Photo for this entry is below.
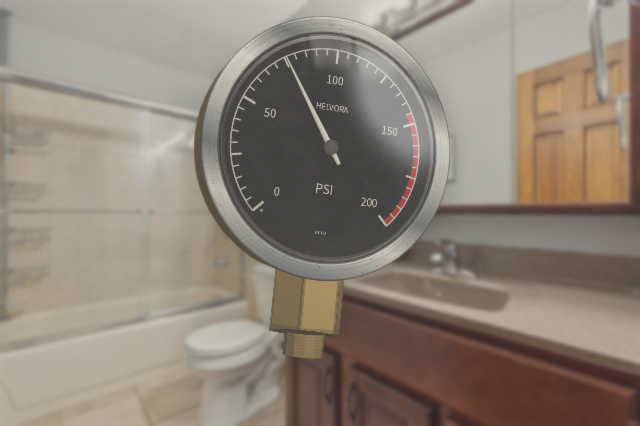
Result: 75 psi
